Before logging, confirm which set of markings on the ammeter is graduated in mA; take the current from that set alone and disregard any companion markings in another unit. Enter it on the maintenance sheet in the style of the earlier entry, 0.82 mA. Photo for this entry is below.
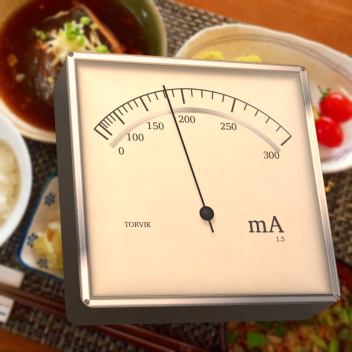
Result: 180 mA
